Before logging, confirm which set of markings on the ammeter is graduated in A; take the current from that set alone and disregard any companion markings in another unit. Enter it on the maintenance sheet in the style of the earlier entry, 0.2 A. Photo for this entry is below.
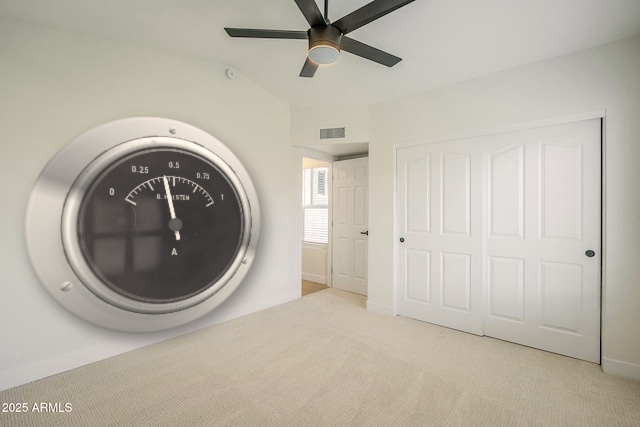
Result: 0.4 A
